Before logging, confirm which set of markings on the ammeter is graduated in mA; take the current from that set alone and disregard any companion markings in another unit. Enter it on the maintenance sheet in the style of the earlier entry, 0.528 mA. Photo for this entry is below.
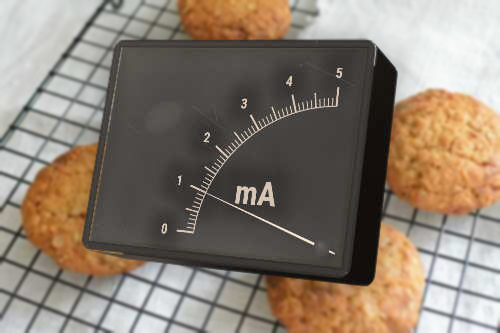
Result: 1 mA
